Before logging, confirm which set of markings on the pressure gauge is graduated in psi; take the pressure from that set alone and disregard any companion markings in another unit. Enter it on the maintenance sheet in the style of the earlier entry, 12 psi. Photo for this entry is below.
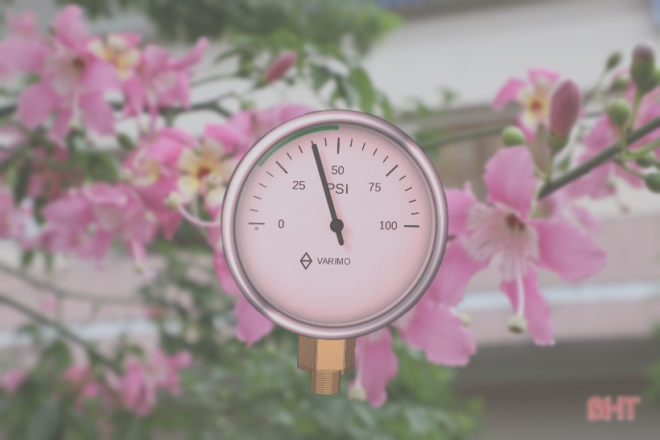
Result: 40 psi
